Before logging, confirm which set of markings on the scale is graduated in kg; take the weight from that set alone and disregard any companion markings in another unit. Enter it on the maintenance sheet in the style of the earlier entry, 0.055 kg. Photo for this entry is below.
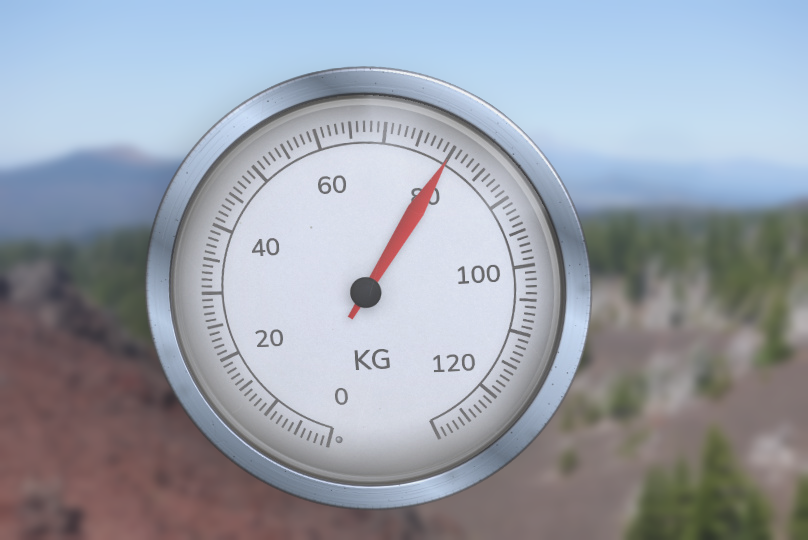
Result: 80 kg
